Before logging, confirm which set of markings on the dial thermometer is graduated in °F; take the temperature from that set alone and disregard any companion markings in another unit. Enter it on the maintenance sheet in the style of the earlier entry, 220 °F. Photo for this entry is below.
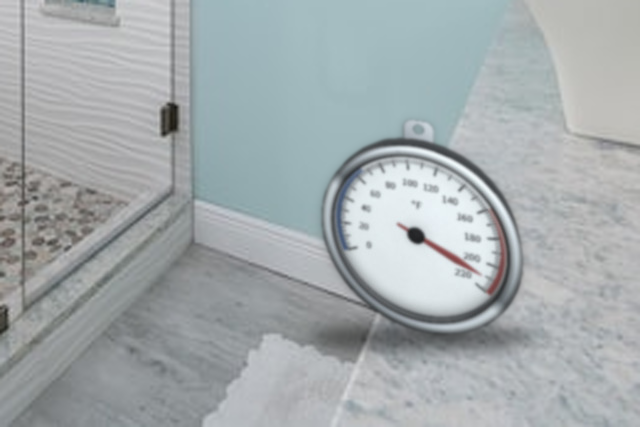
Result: 210 °F
